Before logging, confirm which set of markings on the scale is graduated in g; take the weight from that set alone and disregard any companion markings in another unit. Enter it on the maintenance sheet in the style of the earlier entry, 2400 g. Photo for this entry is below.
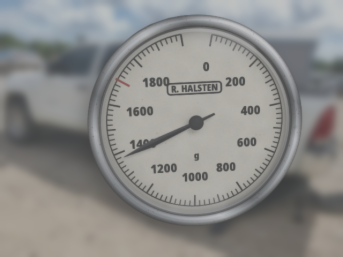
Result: 1380 g
